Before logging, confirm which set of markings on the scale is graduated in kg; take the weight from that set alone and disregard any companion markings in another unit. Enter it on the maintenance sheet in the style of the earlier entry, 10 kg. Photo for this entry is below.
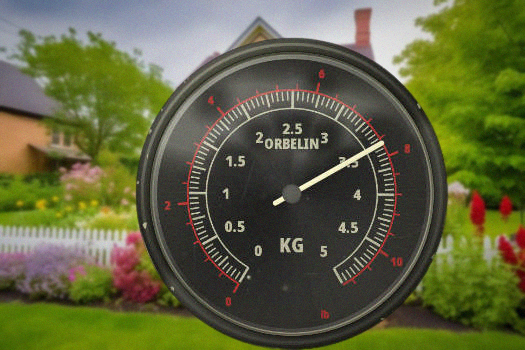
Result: 3.5 kg
